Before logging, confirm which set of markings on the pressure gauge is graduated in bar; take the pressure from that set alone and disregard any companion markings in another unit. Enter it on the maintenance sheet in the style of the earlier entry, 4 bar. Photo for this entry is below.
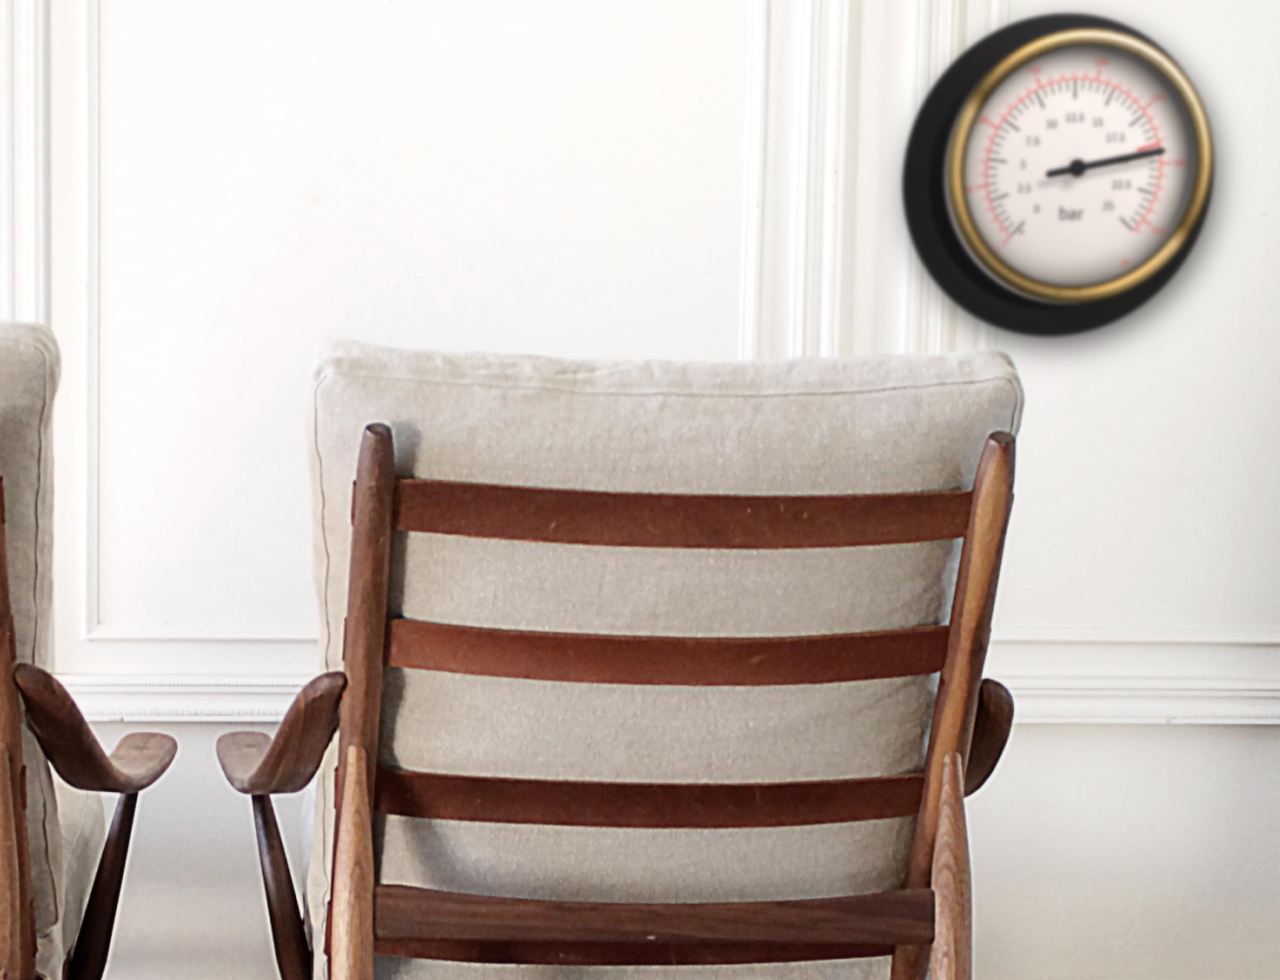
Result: 20 bar
